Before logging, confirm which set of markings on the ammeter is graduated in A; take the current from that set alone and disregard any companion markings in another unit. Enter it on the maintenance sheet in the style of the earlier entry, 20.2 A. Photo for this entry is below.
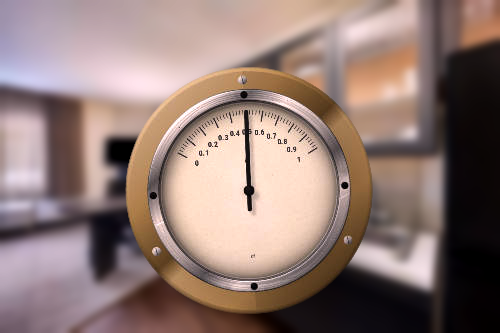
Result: 0.5 A
